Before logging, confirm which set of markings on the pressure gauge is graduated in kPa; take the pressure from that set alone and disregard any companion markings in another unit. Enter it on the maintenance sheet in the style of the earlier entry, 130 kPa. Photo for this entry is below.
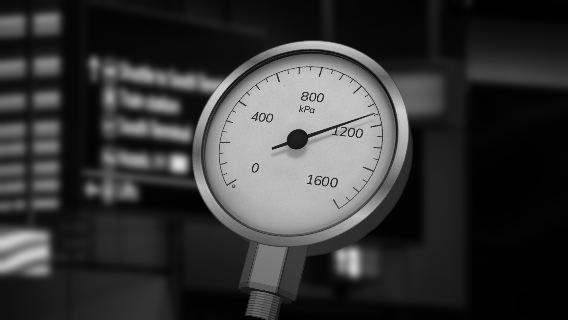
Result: 1150 kPa
